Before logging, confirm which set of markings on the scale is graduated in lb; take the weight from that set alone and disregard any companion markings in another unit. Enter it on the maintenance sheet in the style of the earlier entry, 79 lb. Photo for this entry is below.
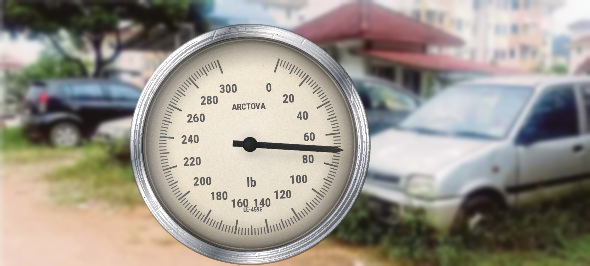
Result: 70 lb
